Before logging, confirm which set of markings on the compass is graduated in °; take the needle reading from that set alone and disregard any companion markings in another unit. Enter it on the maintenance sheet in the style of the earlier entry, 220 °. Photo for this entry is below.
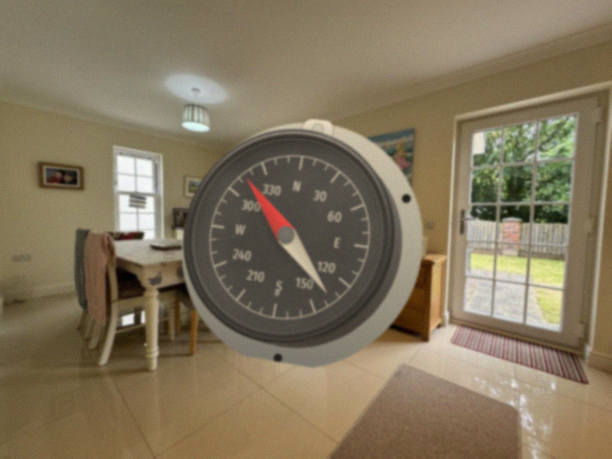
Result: 315 °
